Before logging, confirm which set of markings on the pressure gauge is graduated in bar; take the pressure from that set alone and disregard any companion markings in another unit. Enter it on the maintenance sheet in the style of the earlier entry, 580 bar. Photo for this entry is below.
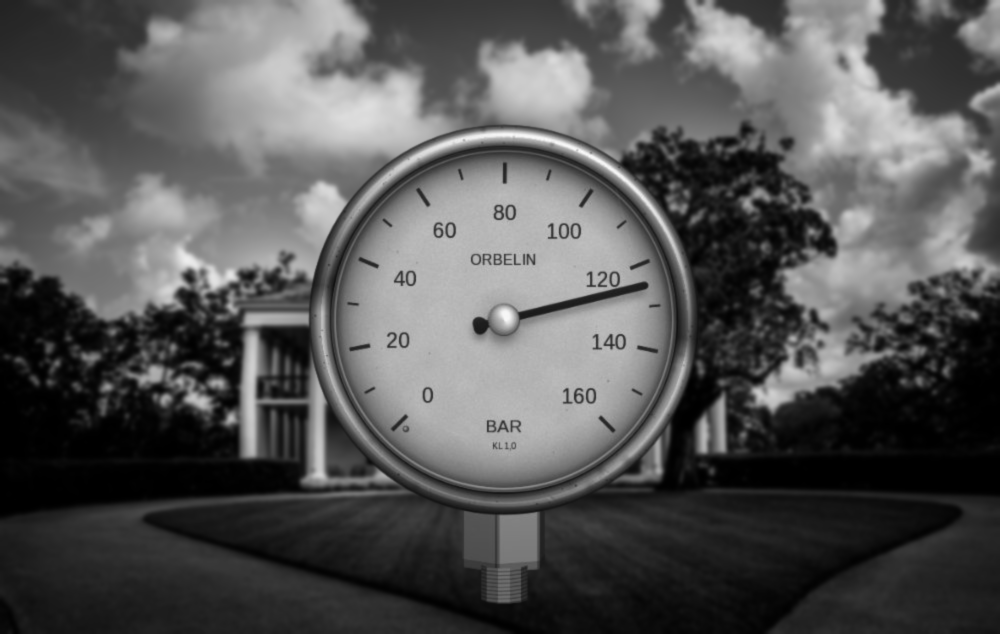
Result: 125 bar
